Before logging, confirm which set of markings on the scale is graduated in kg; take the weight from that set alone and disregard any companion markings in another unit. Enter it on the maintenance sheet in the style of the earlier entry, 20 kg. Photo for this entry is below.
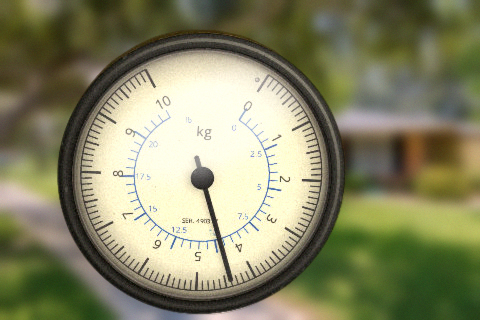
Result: 4.4 kg
